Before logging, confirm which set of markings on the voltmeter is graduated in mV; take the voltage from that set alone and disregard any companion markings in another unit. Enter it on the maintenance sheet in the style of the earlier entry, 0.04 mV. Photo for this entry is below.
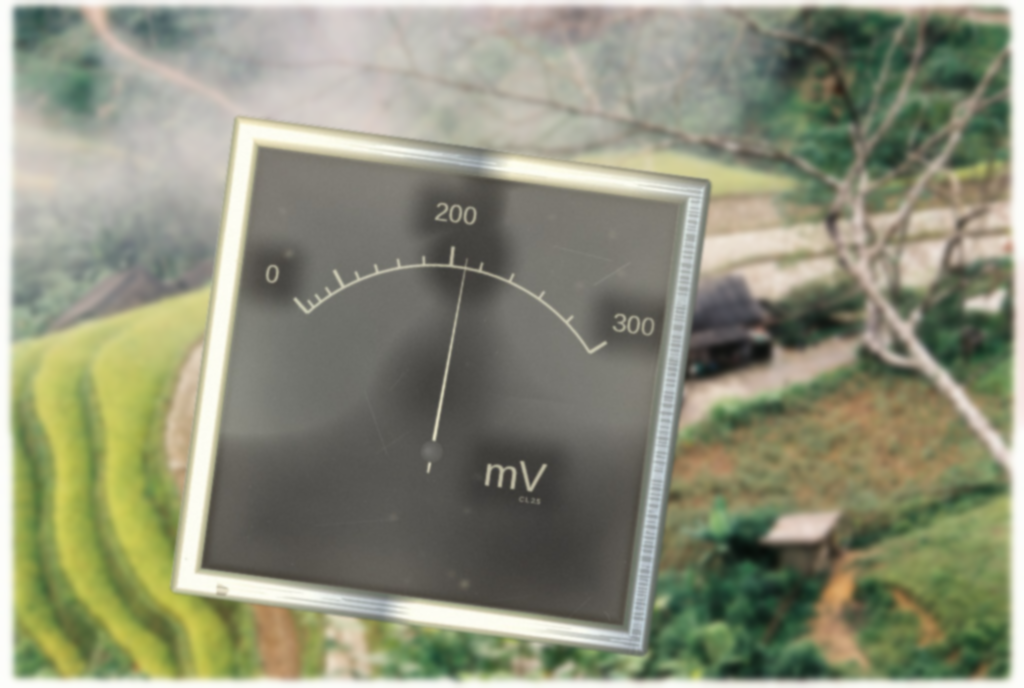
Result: 210 mV
